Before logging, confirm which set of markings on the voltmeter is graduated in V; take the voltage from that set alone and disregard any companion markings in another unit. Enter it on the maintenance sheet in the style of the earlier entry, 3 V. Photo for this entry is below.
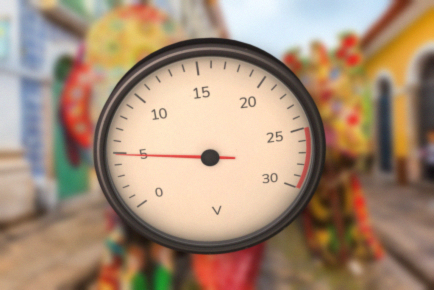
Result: 5 V
